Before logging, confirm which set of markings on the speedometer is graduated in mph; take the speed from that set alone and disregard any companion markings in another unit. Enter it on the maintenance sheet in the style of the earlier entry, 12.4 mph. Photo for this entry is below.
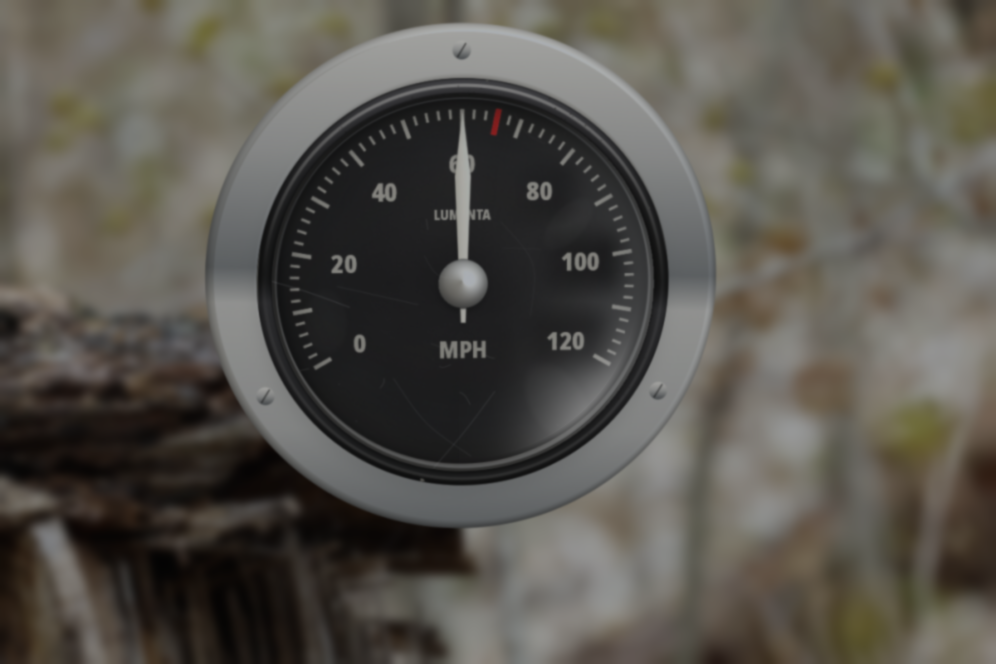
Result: 60 mph
